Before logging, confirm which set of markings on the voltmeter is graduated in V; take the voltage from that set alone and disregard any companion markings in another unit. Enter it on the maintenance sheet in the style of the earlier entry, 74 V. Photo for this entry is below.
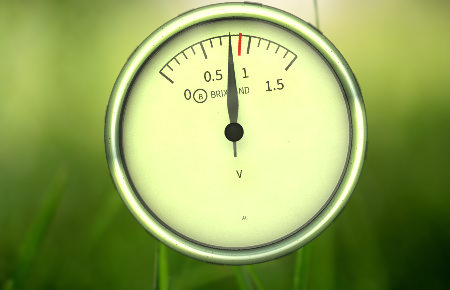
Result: 0.8 V
